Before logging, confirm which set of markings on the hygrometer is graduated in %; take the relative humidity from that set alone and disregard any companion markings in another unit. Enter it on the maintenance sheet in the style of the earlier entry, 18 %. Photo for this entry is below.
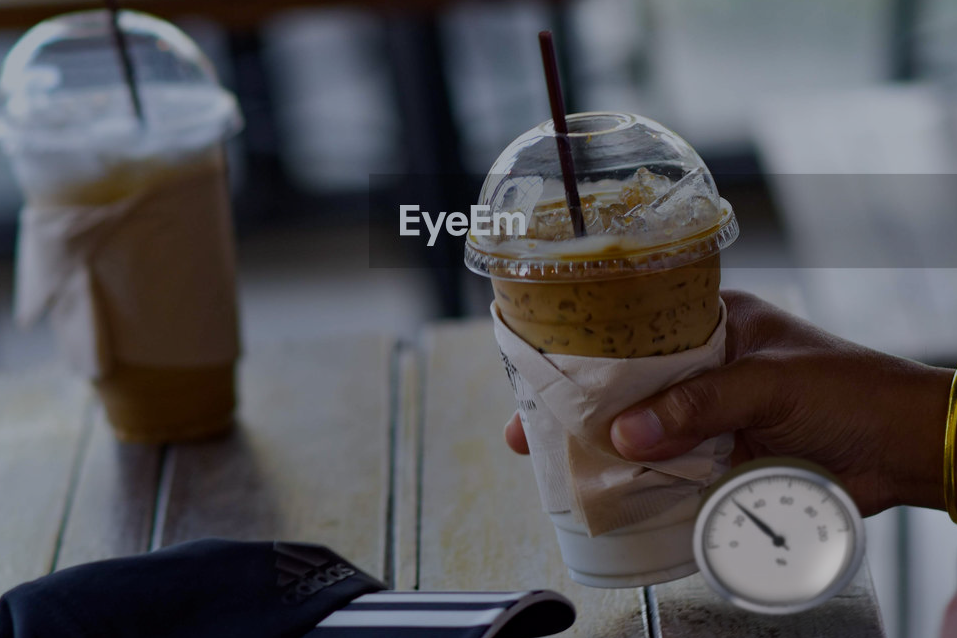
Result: 30 %
